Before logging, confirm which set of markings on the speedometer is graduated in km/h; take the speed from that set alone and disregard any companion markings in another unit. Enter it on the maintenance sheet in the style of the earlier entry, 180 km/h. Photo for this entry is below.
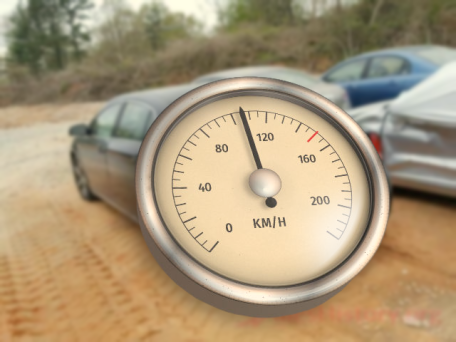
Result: 105 km/h
